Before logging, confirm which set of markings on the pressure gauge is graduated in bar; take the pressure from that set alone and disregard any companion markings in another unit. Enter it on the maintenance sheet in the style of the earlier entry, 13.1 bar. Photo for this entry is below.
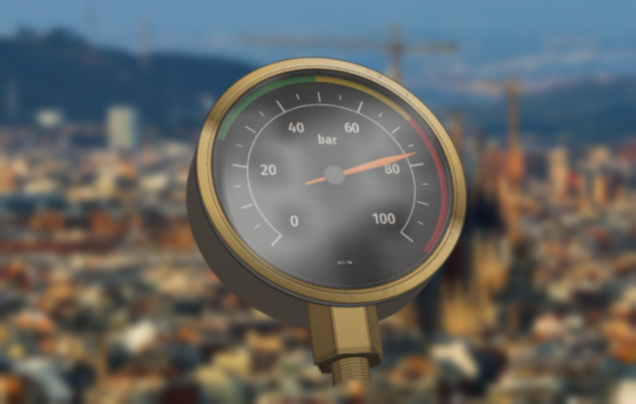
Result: 77.5 bar
